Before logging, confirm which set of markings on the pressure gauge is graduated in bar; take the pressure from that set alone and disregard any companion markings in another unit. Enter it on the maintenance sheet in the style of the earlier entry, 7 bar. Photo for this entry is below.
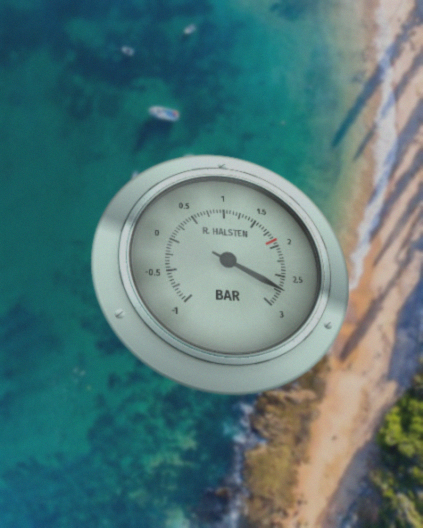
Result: 2.75 bar
